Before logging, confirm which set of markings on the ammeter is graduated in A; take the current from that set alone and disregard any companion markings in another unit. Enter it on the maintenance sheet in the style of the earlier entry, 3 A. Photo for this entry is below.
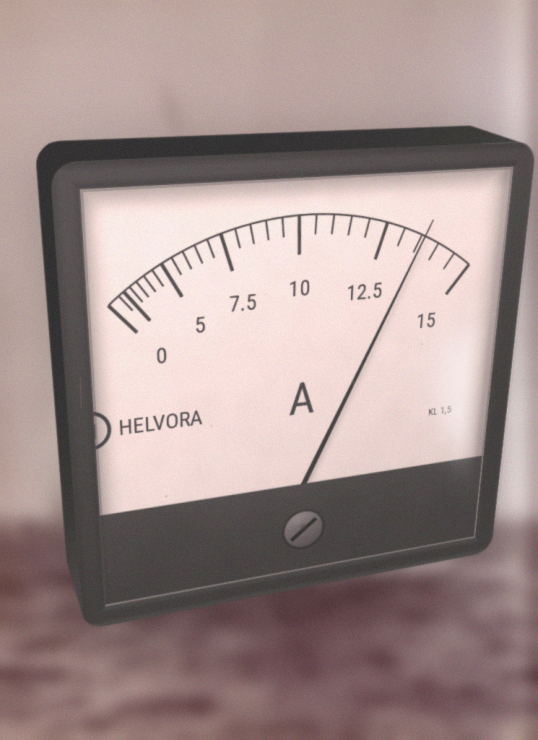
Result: 13.5 A
